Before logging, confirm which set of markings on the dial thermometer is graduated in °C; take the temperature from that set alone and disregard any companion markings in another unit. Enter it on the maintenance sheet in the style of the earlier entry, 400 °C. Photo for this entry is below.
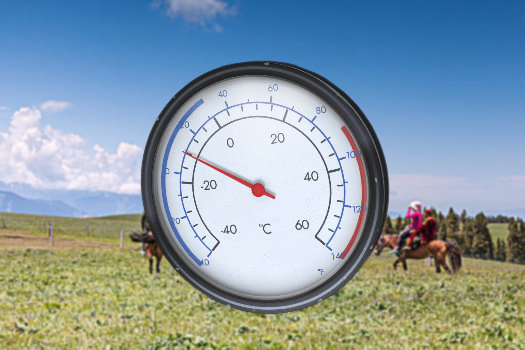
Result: -12 °C
